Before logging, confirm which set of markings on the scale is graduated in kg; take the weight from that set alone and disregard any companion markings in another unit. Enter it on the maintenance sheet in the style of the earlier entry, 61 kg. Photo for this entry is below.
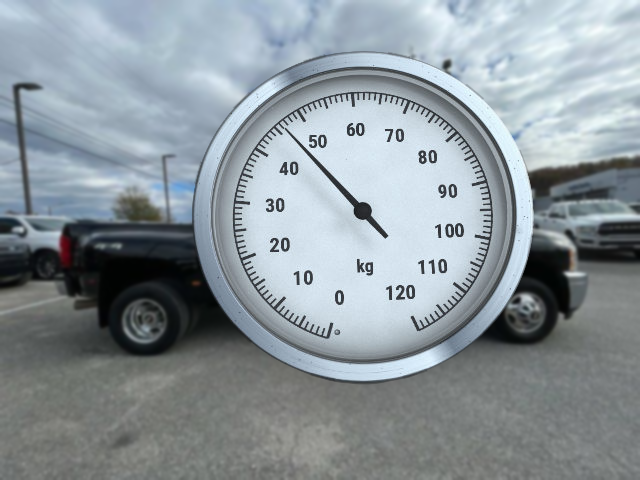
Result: 46 kg
